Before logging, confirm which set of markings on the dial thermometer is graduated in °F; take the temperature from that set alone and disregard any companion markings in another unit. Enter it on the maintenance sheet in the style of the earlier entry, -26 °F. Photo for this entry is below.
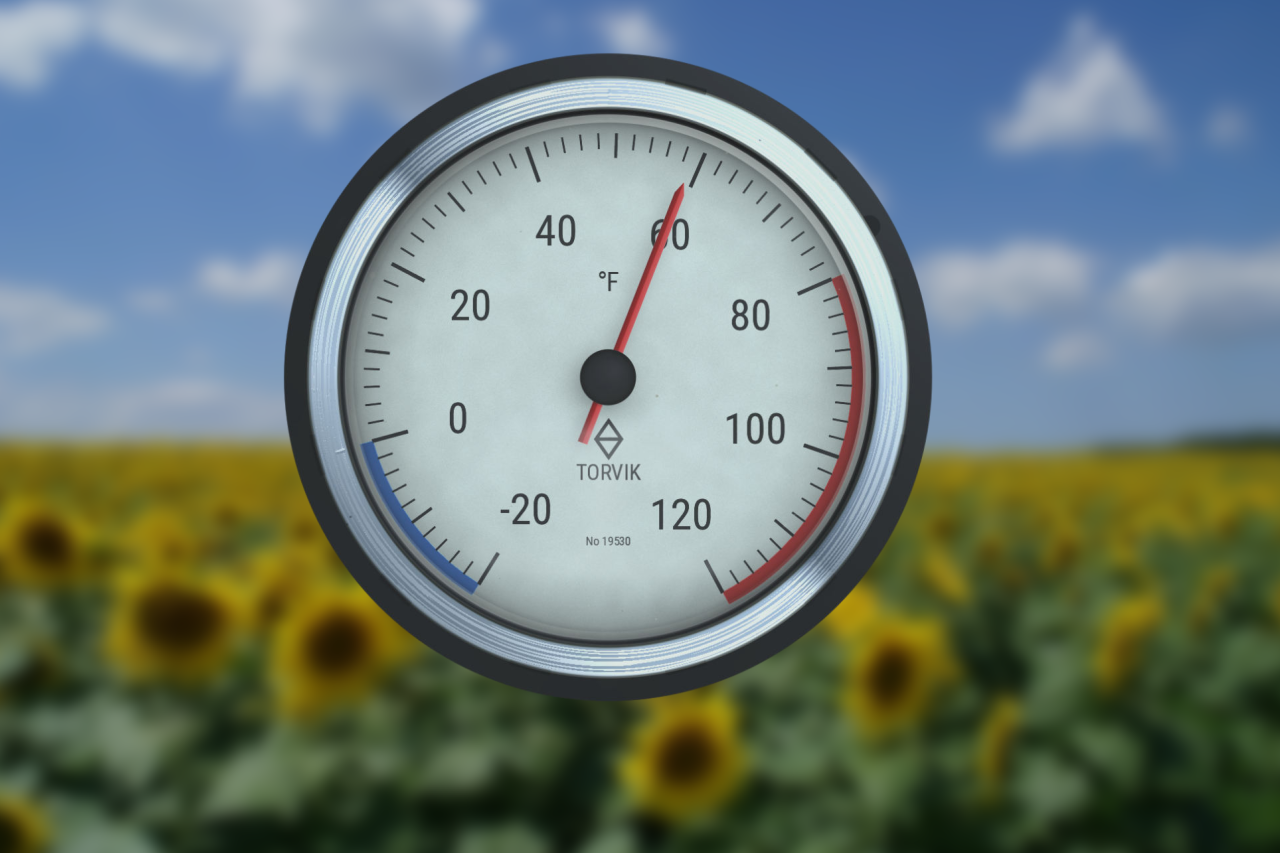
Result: 59 °F
